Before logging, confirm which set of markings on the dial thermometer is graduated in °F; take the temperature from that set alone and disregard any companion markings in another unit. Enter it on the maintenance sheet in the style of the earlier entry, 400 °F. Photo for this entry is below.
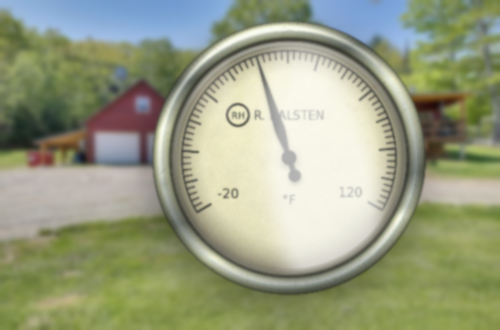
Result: 40 °F
